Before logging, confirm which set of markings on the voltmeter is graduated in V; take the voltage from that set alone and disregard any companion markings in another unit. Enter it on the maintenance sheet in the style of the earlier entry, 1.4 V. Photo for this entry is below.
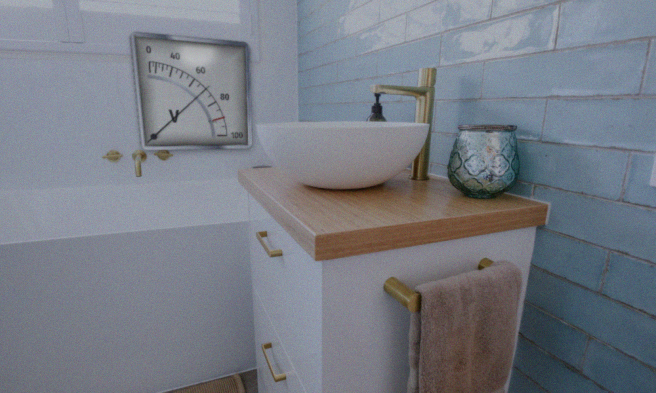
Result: 70 V
